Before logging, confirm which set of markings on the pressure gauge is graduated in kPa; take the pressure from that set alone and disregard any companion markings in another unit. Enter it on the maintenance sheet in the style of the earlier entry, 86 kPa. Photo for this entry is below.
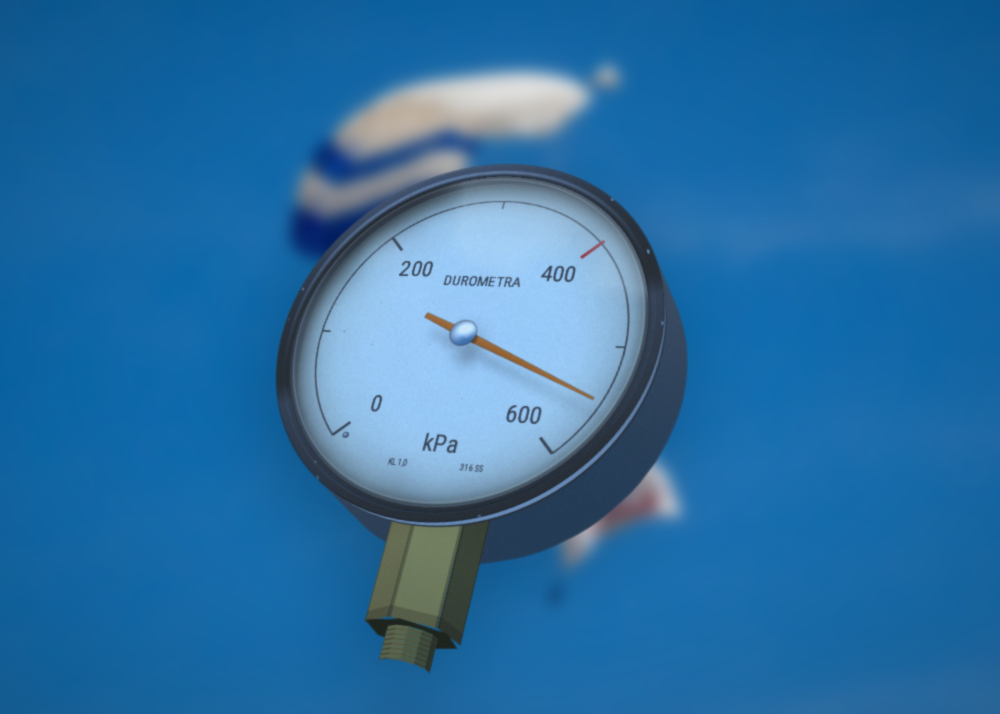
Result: 550 kPa
